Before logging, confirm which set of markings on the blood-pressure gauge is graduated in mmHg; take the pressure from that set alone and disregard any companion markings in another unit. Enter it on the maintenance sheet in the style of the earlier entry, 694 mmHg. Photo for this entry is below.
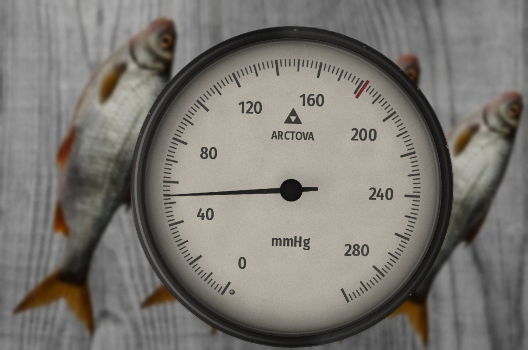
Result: 54 mmHg
